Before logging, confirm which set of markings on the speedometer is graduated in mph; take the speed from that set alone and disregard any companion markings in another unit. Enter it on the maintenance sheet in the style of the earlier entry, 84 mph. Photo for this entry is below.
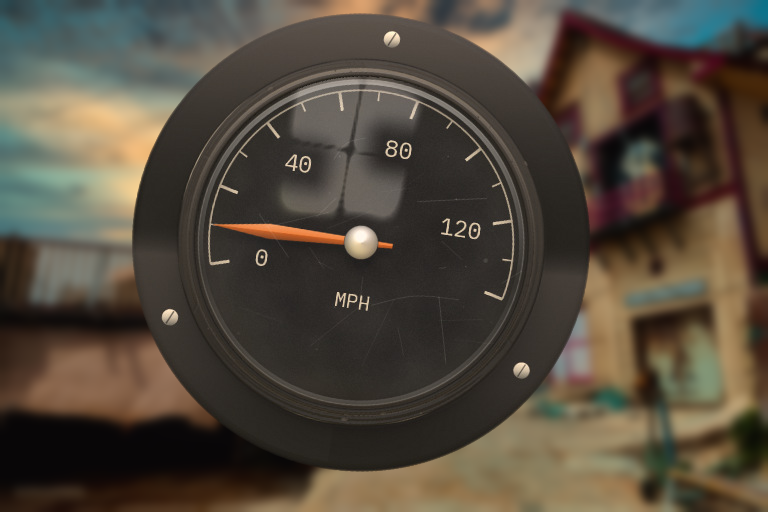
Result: 10 mph
